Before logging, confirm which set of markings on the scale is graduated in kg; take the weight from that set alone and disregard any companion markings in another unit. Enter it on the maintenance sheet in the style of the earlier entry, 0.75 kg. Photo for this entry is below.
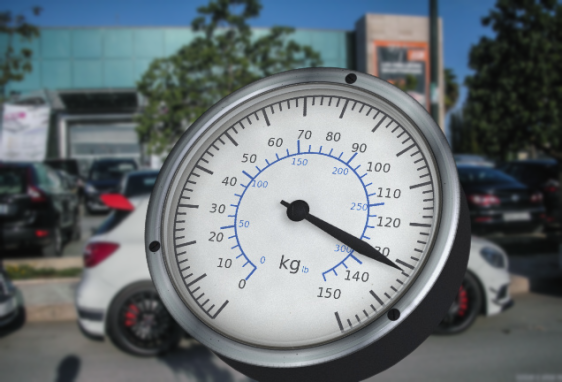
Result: 132 kg
